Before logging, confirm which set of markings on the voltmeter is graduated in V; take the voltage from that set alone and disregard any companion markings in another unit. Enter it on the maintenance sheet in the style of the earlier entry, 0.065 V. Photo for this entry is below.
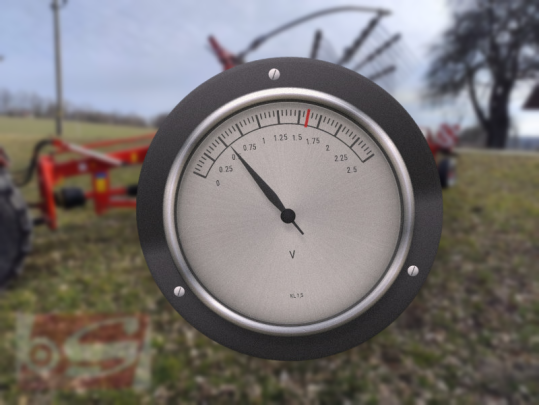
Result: 0.55 V
